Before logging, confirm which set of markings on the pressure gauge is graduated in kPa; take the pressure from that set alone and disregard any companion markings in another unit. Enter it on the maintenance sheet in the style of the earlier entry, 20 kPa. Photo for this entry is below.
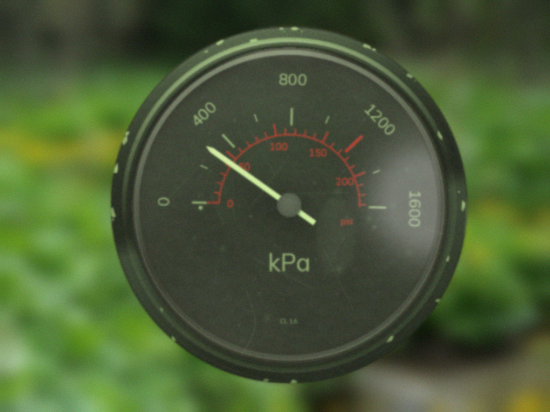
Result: 300 kPa
